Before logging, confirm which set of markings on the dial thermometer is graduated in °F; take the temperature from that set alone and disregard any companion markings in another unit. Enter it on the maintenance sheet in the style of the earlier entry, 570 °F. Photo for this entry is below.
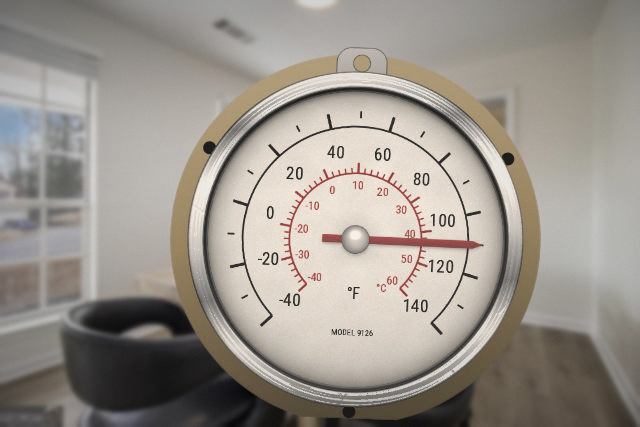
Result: 110 °F
